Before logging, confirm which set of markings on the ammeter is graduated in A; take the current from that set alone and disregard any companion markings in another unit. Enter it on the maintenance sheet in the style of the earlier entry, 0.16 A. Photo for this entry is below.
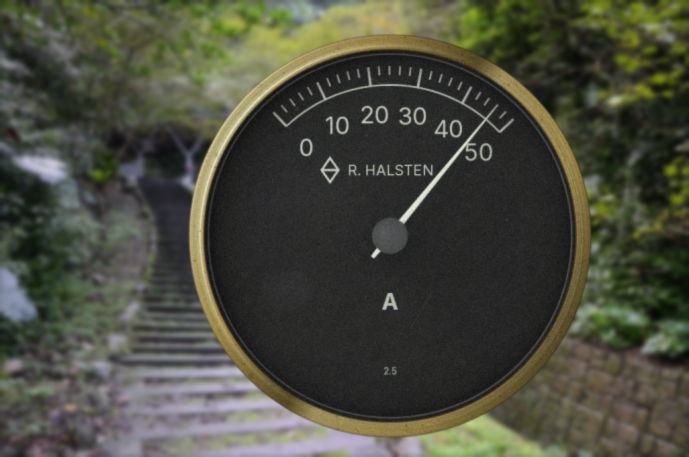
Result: 46 A
